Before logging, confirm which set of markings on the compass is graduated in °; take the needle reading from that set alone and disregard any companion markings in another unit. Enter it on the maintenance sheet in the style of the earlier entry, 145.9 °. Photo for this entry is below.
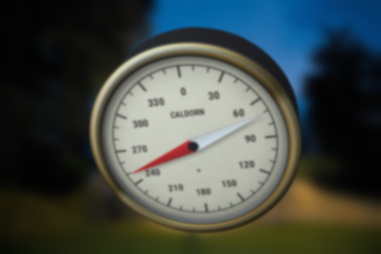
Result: 250 °
